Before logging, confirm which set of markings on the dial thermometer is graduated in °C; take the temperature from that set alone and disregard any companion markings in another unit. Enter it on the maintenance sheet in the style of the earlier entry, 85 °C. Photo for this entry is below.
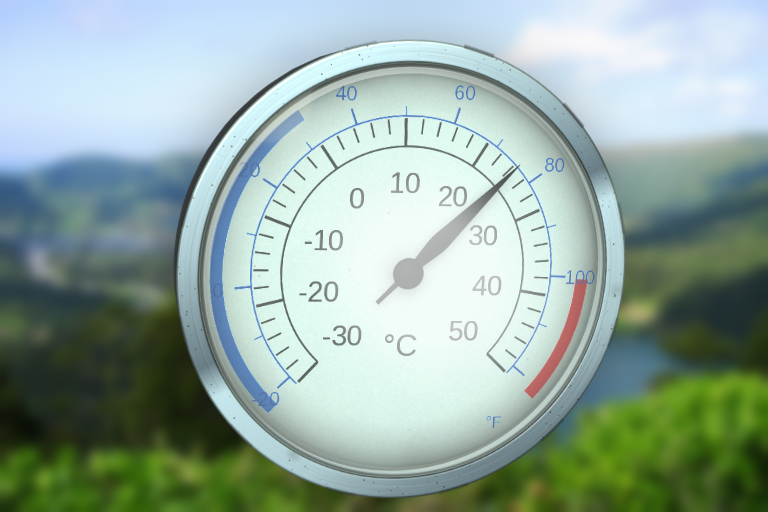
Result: 24 °C
